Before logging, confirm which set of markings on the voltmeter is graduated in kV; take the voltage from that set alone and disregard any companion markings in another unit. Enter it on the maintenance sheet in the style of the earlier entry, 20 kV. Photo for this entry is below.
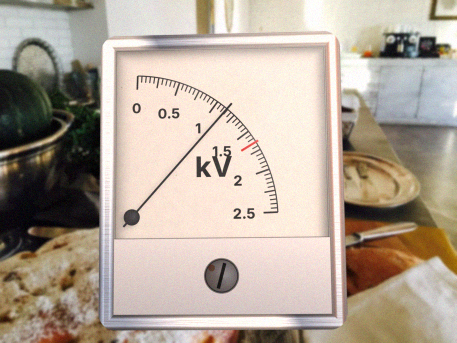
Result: 1.15 kV
